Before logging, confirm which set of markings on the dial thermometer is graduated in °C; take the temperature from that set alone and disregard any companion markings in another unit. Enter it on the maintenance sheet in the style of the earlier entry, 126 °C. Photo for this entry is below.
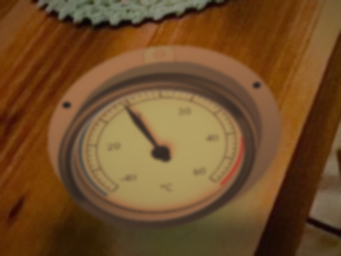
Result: 0 °C
